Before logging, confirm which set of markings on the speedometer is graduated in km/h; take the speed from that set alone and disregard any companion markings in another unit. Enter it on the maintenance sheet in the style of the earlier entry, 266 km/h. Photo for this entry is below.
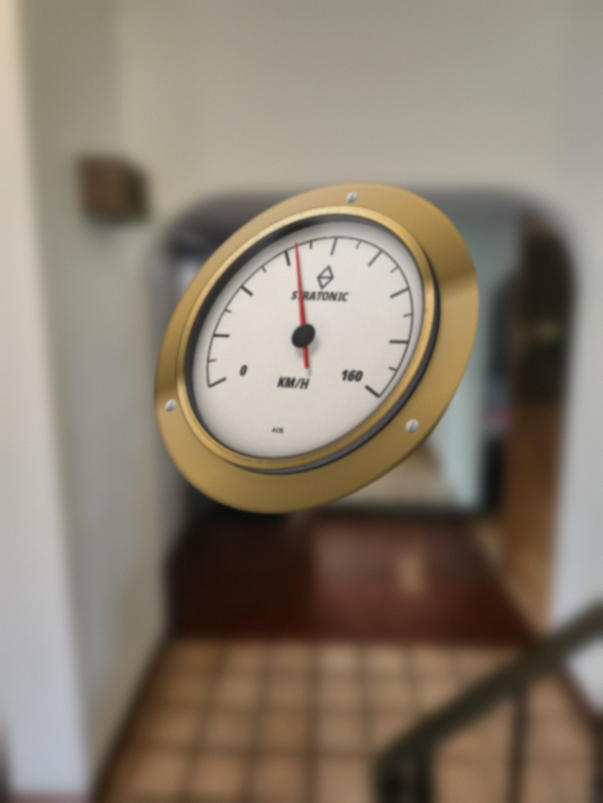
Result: 65 km/h
